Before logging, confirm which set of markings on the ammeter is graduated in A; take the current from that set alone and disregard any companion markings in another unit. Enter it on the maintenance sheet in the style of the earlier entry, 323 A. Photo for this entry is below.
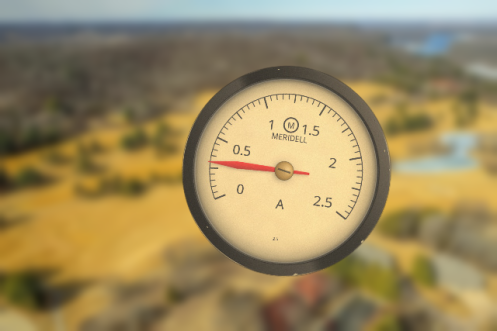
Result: 0.3 A
